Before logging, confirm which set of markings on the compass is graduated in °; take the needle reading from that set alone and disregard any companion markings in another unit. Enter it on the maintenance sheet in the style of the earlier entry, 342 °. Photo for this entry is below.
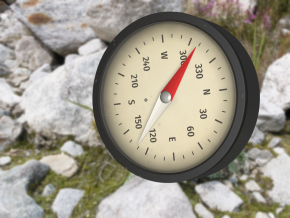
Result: 310 °
